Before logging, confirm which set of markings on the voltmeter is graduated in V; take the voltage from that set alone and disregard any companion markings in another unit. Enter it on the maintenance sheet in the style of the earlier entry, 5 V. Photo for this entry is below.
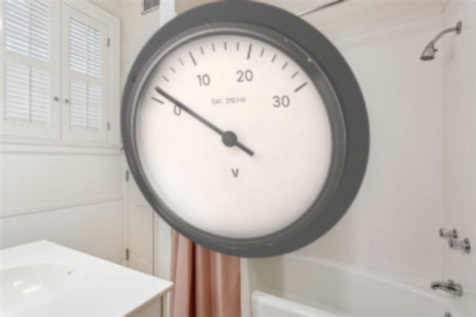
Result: 2 V
